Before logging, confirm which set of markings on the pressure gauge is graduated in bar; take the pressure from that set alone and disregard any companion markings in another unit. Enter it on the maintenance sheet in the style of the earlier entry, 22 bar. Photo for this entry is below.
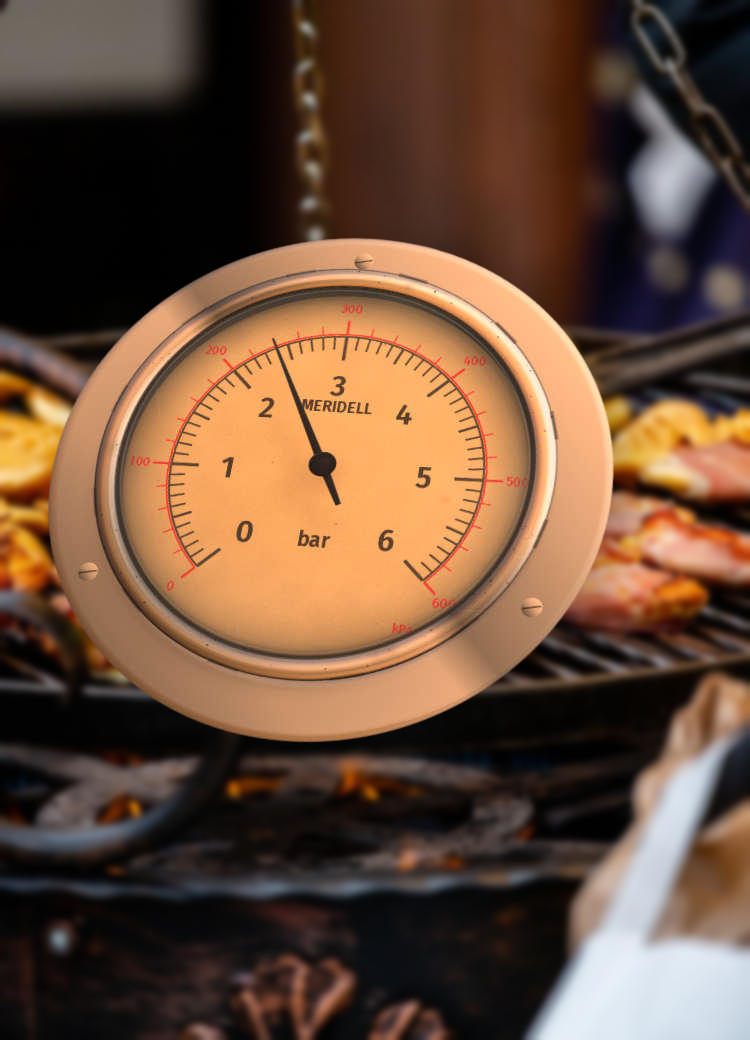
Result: 2.4 bar
